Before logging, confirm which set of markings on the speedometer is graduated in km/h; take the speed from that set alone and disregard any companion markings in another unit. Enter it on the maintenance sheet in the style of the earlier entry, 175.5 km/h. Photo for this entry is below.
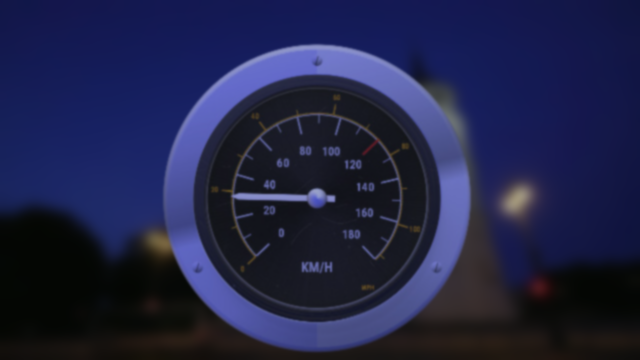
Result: 30 km/h
